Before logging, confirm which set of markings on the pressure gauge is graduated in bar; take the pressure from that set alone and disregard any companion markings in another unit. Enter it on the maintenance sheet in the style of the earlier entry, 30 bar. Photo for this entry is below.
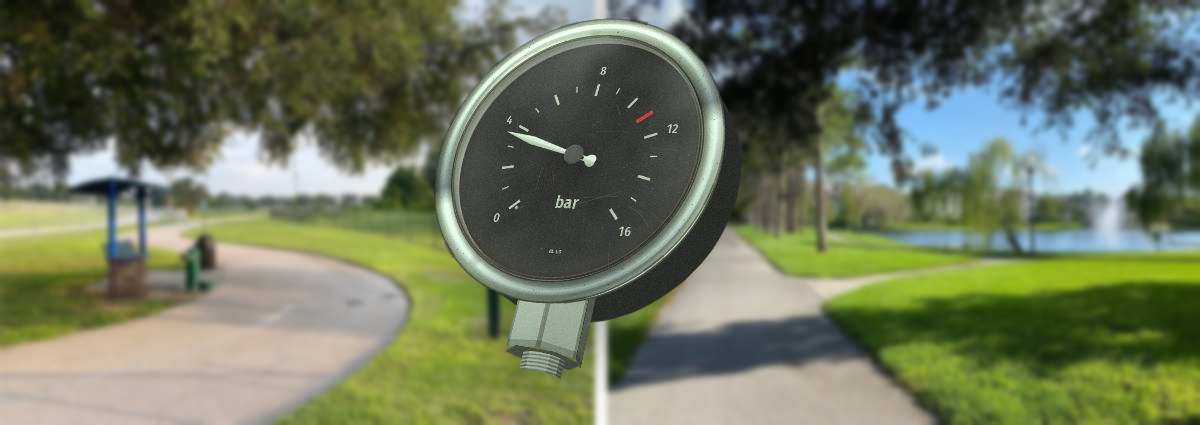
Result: 3.5 bar
